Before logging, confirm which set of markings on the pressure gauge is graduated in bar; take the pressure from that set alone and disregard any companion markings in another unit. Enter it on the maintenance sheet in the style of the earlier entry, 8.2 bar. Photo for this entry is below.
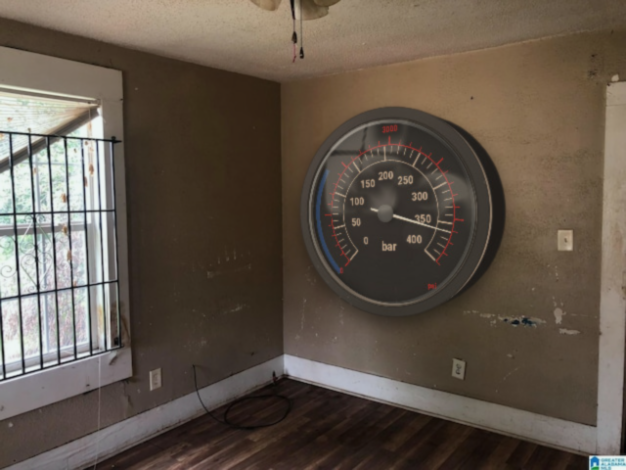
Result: 360 bar
